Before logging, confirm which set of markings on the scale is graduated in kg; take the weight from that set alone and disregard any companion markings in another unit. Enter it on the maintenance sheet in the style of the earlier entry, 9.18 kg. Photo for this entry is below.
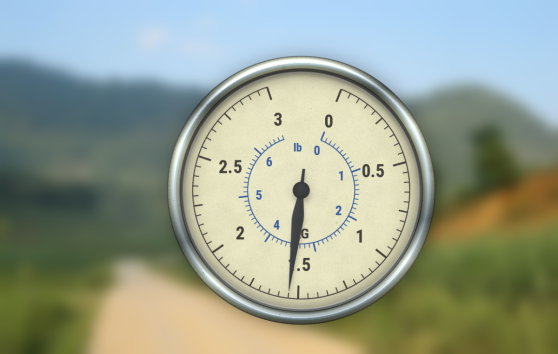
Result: 1.55 kg
